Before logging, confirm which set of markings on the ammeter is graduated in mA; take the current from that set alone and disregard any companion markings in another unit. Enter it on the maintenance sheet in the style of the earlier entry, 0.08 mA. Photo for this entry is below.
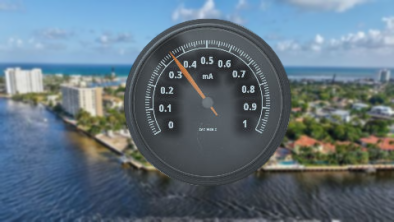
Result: 0.35 mA
